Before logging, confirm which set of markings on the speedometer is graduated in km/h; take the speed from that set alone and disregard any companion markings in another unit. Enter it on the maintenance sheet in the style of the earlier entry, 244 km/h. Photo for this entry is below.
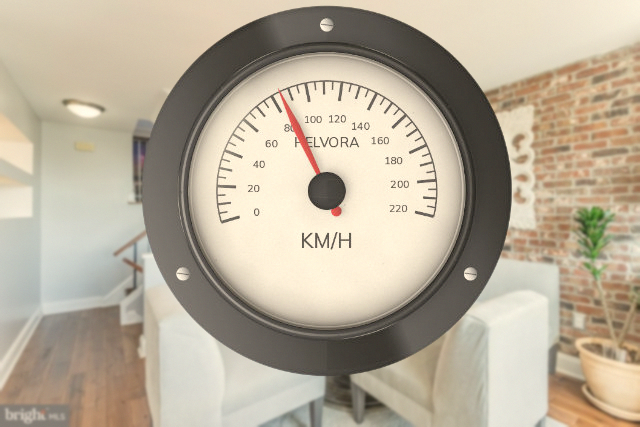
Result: 85 km/h
